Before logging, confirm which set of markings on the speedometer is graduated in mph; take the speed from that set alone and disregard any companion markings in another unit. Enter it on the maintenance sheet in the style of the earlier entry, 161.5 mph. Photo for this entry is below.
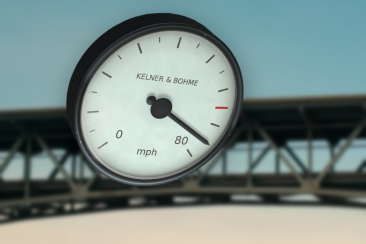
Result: 75 mph
